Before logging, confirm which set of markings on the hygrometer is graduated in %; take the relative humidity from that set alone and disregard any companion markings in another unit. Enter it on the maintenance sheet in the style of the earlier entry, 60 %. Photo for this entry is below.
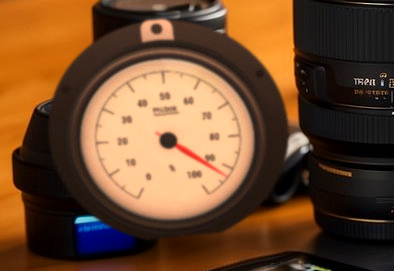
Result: 92.5 %
